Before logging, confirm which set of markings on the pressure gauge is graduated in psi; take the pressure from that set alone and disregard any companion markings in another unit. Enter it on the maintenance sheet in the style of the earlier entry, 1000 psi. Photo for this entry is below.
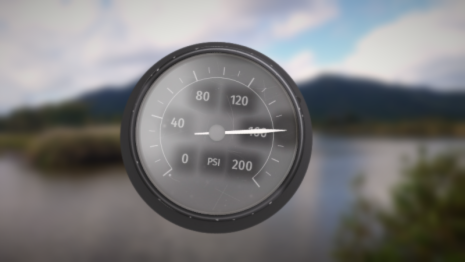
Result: 160 psi
